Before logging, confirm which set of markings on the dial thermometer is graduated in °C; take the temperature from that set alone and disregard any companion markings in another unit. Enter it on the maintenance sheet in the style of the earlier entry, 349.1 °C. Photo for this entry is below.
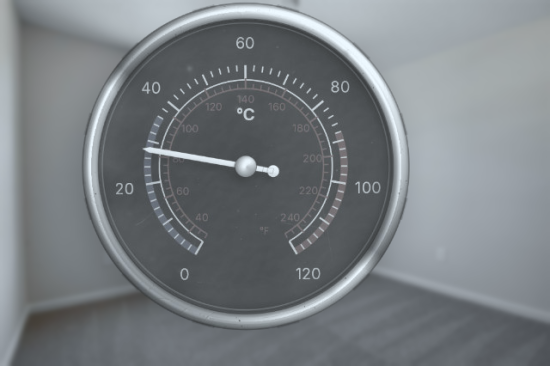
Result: 28 °C
